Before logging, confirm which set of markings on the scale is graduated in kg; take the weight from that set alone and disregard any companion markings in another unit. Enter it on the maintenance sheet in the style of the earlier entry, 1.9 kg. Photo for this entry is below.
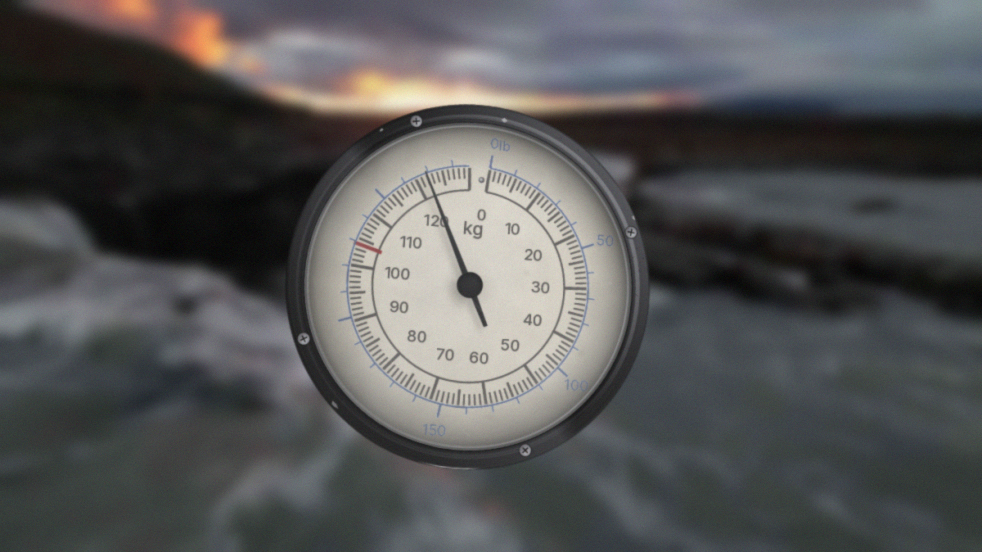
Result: 122 kg
